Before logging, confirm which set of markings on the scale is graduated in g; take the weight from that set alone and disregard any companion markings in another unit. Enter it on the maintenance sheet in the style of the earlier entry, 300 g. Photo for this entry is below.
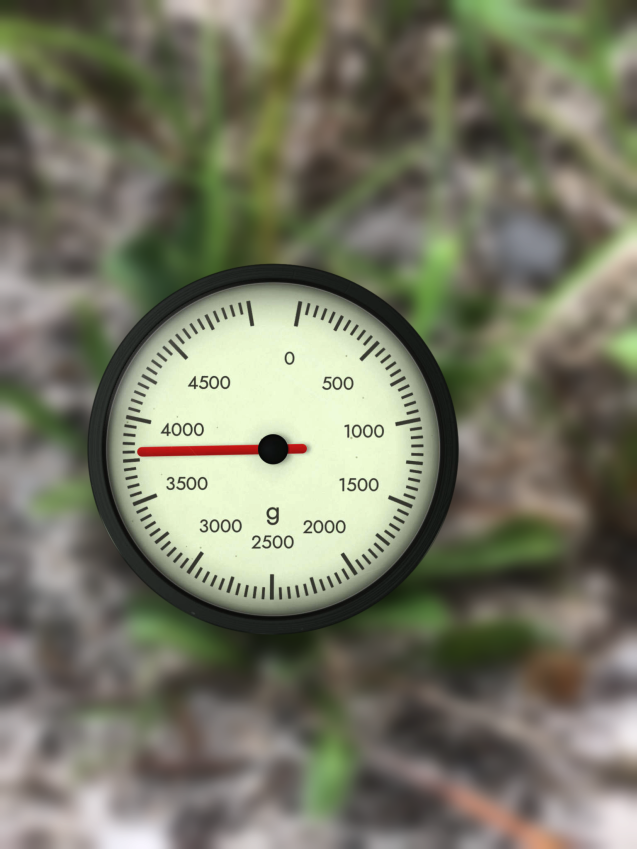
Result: 3800 g
